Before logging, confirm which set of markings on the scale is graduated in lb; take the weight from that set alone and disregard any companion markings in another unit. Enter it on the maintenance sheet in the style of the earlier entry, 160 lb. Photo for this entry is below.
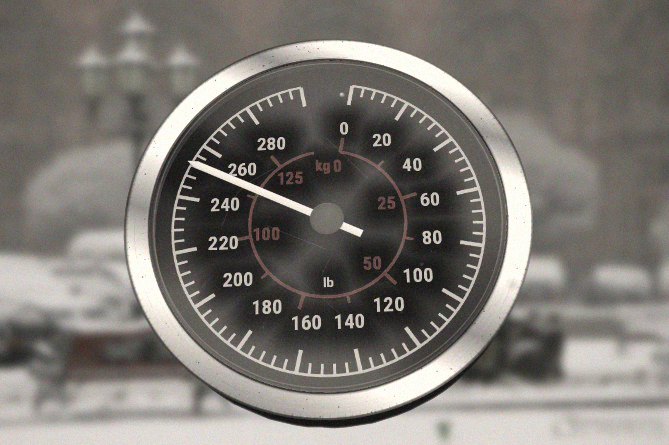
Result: 252 lb
